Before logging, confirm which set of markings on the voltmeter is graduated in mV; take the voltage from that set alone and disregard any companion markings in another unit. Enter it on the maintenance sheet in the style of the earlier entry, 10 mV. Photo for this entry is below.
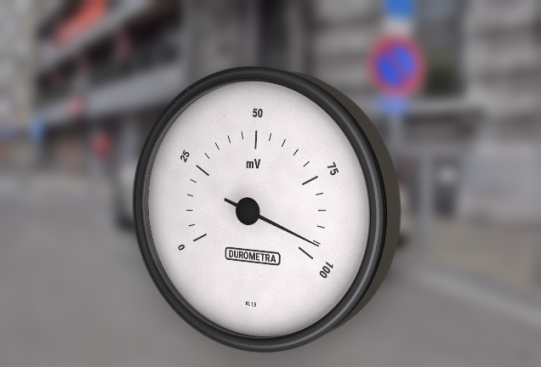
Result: 95 mV
